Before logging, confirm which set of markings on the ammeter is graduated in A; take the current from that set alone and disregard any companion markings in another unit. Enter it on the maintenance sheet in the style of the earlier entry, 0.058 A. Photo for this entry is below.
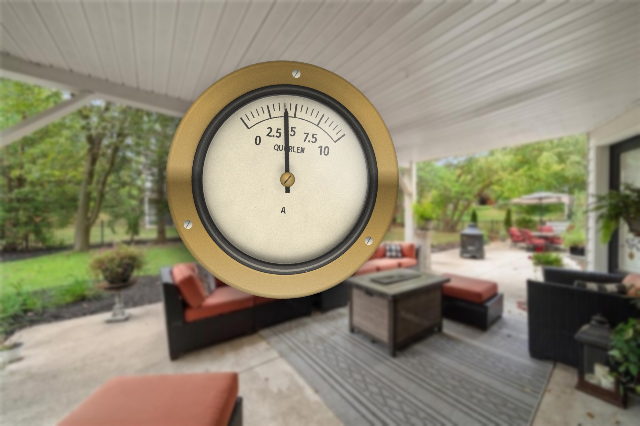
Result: 4 A
